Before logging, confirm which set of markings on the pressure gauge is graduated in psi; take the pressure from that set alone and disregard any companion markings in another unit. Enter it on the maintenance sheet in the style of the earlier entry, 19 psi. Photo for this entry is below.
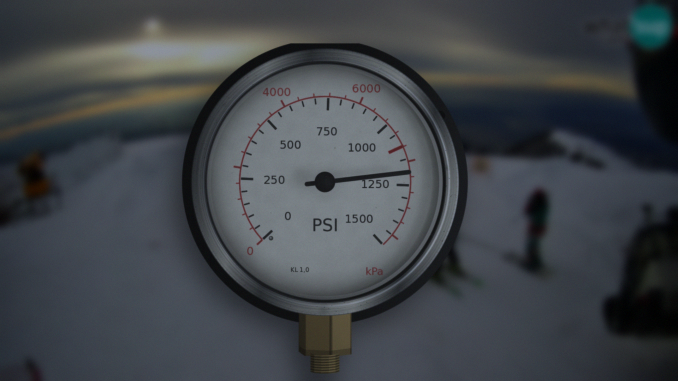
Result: 1200 psi
